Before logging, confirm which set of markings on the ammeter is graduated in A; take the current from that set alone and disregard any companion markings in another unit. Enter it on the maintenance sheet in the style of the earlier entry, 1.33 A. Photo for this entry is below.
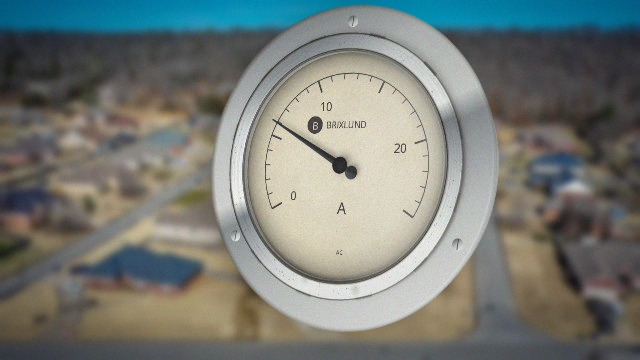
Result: 6 A
